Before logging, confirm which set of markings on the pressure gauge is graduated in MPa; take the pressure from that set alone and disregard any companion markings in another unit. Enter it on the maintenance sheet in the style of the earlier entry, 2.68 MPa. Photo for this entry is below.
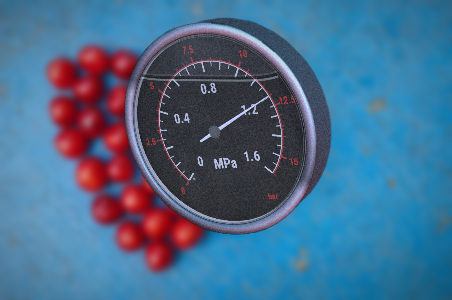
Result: 1.2 MPa
